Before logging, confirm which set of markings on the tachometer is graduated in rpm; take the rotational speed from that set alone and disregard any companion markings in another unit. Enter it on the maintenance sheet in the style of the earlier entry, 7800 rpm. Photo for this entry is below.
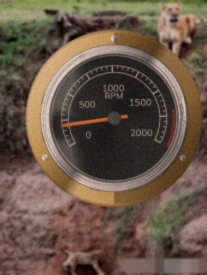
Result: 200 rpm
